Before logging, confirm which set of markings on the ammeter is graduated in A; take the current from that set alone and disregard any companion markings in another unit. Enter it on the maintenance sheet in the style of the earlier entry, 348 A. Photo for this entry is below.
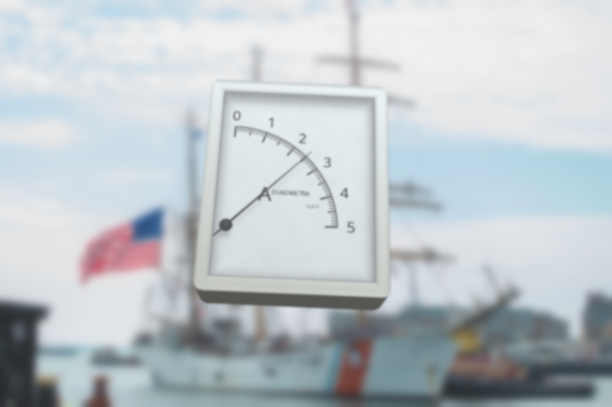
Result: 2.5 A
